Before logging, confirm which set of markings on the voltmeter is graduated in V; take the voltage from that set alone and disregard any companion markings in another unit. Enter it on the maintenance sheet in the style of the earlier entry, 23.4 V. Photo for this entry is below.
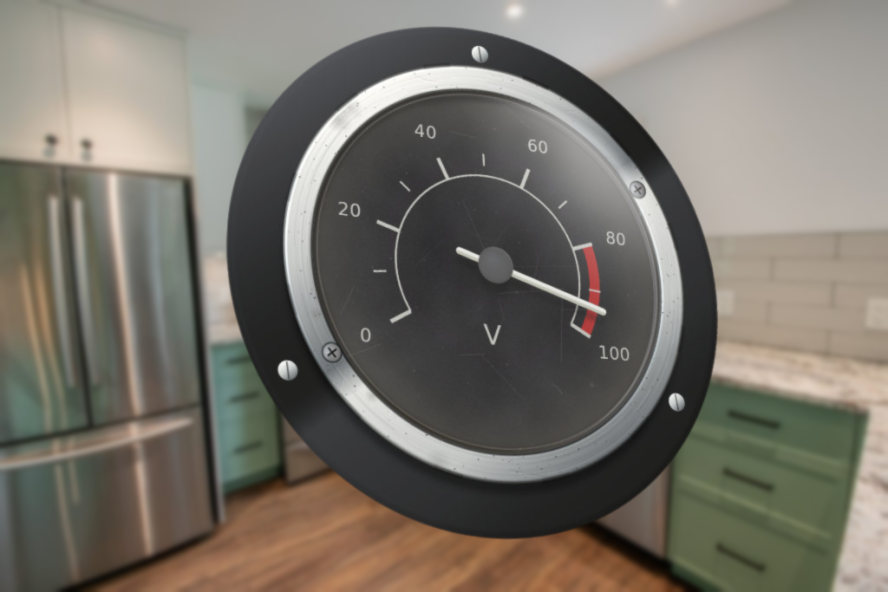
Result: 95 V
